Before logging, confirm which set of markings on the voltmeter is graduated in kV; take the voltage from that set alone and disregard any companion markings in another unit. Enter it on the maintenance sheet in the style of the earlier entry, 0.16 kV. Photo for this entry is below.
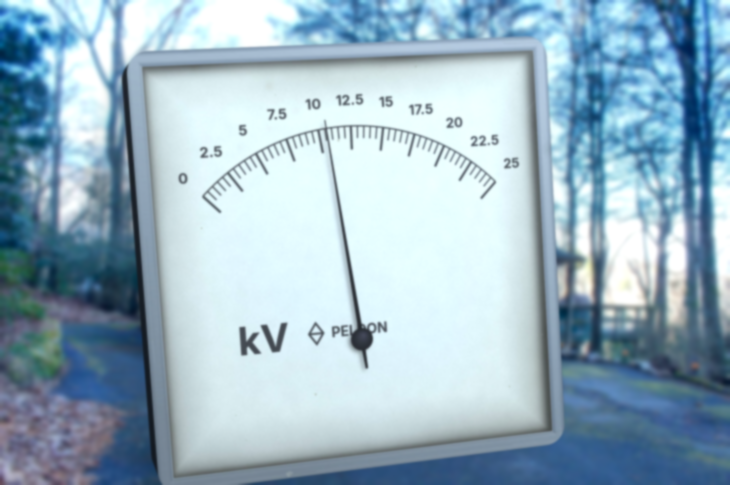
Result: 10.5 kV
